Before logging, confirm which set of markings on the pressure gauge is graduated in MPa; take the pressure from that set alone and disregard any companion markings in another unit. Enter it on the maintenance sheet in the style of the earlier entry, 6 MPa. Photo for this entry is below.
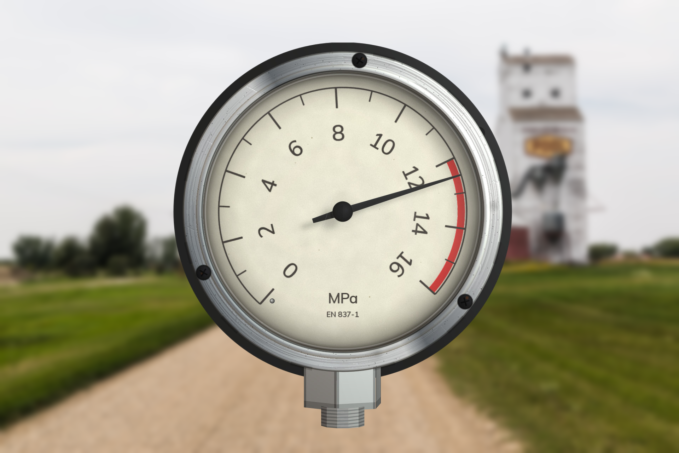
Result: 12.5 MPa
